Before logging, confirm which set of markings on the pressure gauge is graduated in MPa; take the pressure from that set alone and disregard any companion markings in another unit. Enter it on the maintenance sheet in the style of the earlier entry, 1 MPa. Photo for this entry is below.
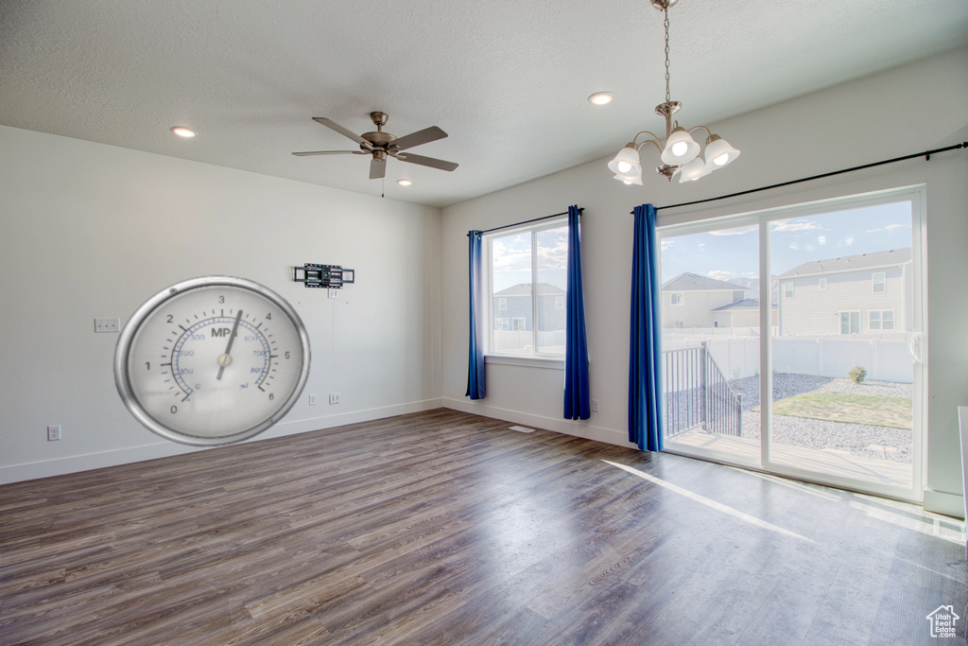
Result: 3.4 MPa
